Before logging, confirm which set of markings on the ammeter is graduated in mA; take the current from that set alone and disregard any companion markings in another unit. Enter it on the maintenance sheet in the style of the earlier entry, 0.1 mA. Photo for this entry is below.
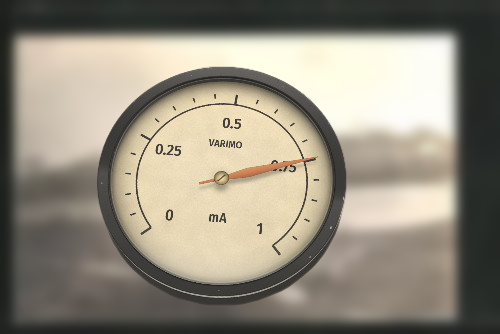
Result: 0.75 mA
